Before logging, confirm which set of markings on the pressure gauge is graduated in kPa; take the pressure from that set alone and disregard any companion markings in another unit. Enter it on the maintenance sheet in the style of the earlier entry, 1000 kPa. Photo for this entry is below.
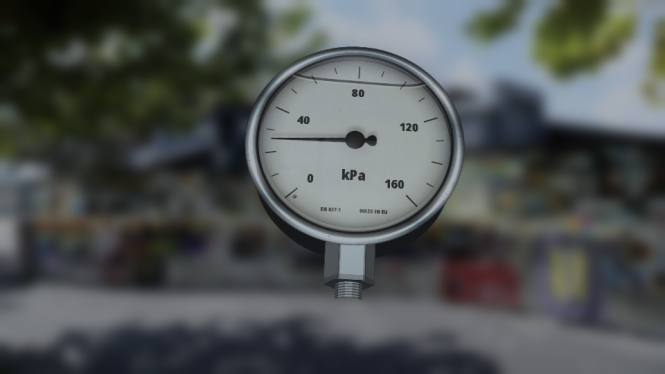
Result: 25 kPa
